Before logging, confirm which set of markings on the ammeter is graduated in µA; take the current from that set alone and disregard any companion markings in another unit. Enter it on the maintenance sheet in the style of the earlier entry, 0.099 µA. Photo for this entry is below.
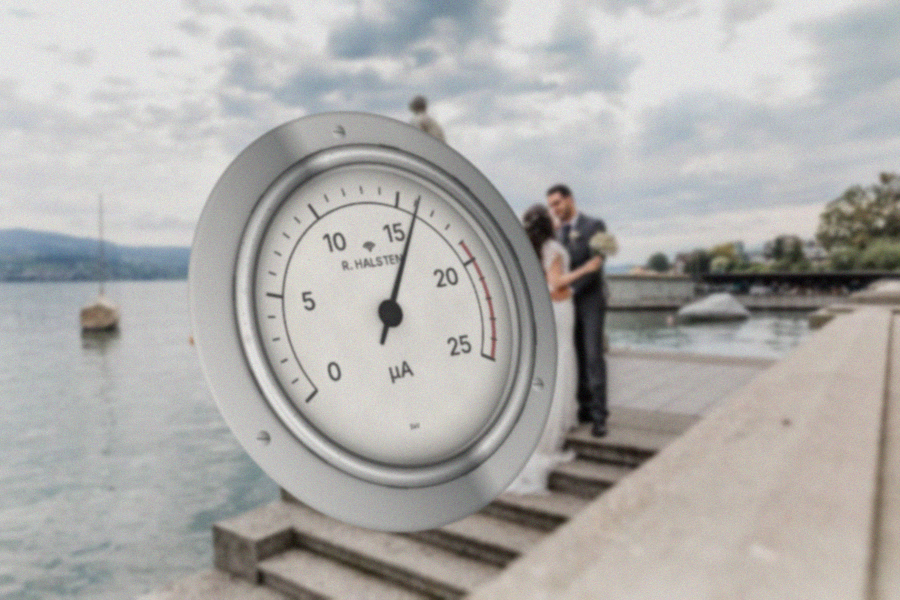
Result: 16 µA
